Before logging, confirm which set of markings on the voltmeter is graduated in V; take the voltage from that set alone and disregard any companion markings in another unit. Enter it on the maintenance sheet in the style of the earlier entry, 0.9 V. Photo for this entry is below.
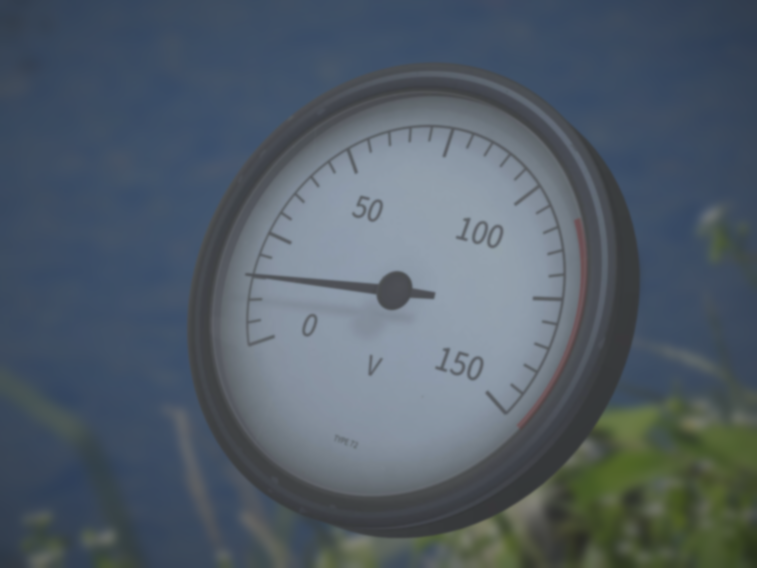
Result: 15 V
